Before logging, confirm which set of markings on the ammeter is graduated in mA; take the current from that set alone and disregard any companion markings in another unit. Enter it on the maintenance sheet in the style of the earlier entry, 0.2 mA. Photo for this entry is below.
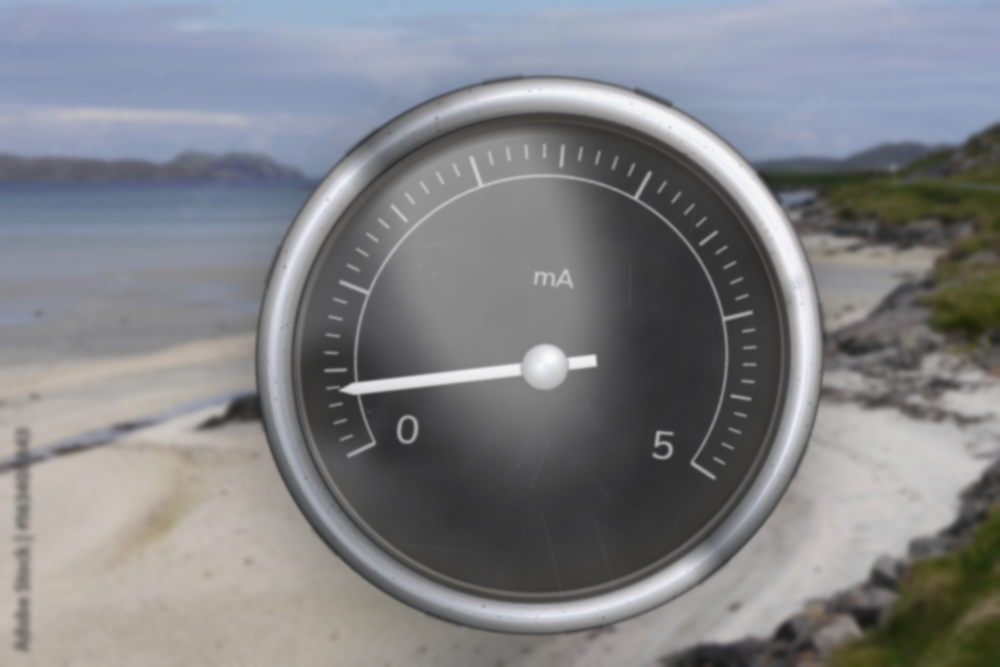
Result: 0.4 mA
